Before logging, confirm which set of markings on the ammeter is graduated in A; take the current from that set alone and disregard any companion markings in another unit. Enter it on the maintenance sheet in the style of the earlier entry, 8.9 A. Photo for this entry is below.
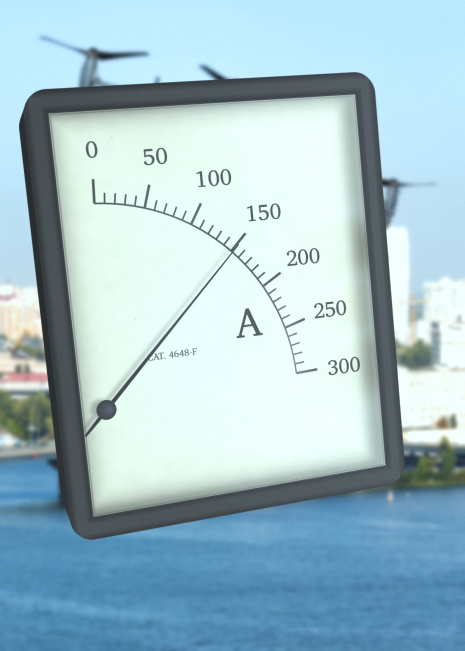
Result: 150 A
